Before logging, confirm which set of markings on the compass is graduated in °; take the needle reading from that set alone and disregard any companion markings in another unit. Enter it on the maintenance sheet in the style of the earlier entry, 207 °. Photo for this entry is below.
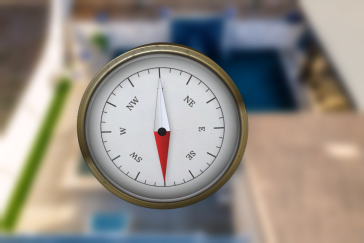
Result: 180 °
